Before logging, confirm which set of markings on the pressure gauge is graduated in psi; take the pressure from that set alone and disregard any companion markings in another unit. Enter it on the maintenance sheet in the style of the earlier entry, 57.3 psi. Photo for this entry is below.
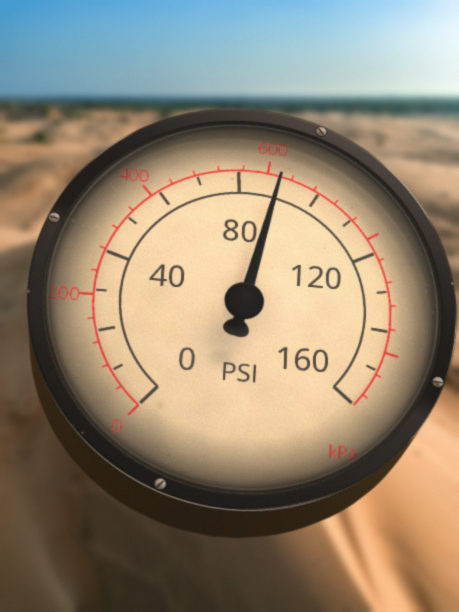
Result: 90 psi
